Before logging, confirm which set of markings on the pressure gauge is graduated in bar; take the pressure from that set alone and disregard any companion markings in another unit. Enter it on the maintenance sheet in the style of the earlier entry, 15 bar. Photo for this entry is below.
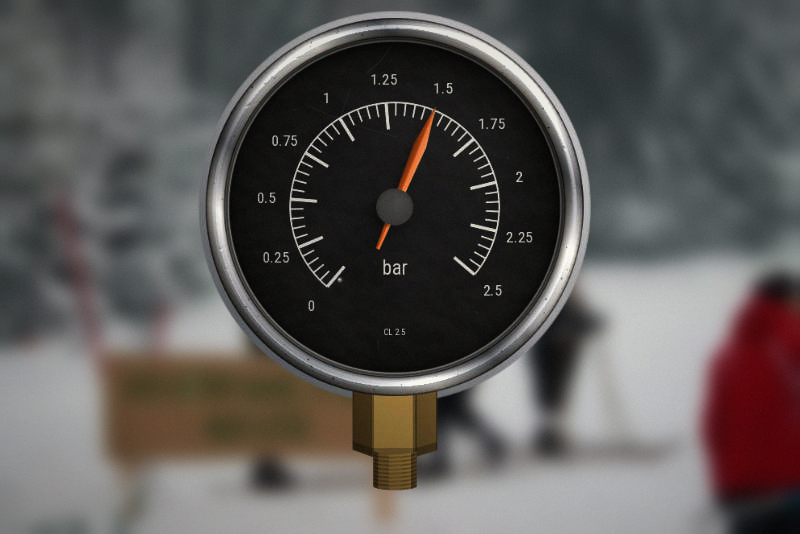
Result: 1.5 bar
